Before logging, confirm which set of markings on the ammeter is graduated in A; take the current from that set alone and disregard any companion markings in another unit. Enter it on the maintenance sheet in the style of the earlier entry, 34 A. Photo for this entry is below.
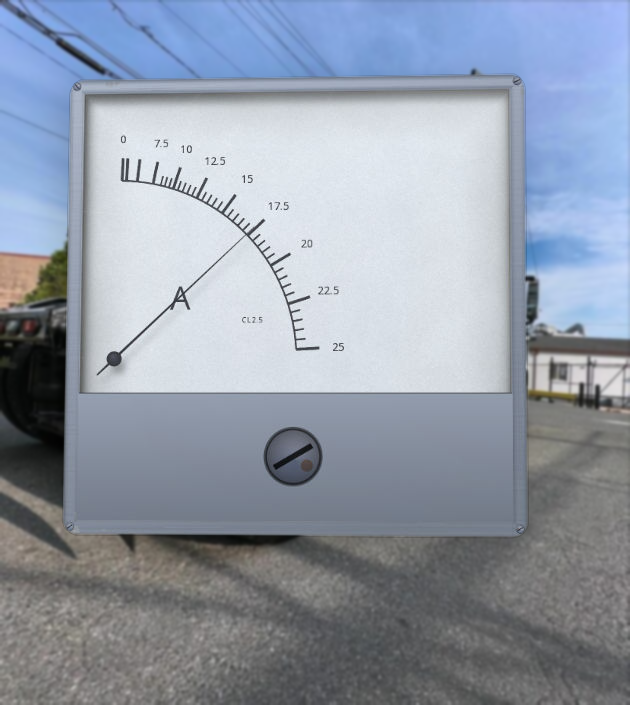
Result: 17.5 A
